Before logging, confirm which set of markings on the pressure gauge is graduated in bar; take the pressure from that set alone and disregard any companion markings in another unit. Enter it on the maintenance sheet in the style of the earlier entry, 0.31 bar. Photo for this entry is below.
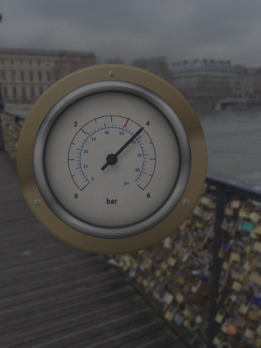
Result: 4 bar
